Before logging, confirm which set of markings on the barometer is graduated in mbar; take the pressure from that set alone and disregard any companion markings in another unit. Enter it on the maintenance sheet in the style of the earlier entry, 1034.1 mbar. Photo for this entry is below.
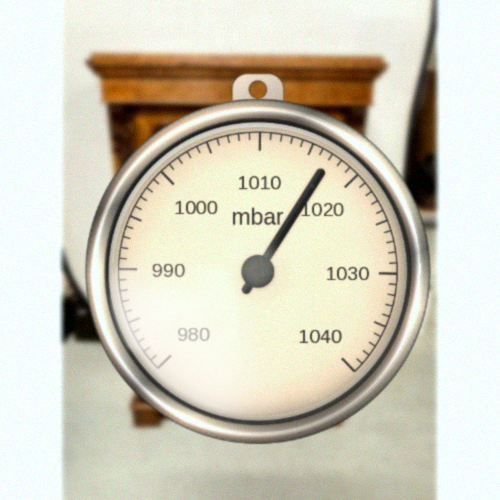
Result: 1017 mbar
